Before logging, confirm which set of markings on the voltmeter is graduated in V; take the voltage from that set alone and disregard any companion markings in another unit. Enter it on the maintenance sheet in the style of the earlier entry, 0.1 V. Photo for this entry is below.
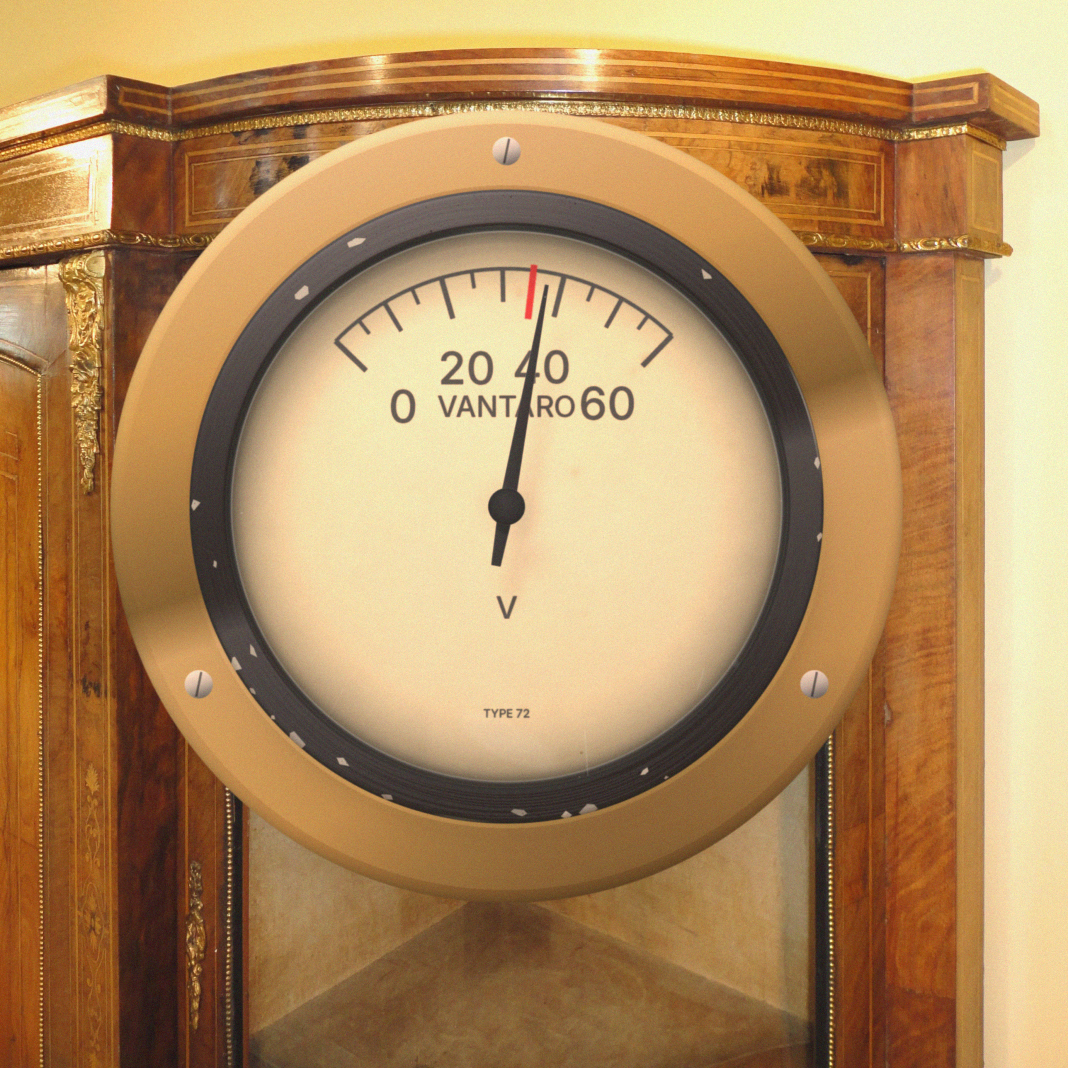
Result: 37.5 V
